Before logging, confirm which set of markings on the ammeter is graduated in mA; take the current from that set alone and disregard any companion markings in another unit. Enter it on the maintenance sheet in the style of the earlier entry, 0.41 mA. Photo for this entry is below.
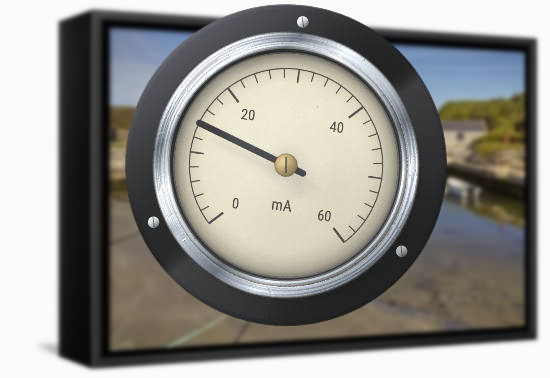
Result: 14 mA
